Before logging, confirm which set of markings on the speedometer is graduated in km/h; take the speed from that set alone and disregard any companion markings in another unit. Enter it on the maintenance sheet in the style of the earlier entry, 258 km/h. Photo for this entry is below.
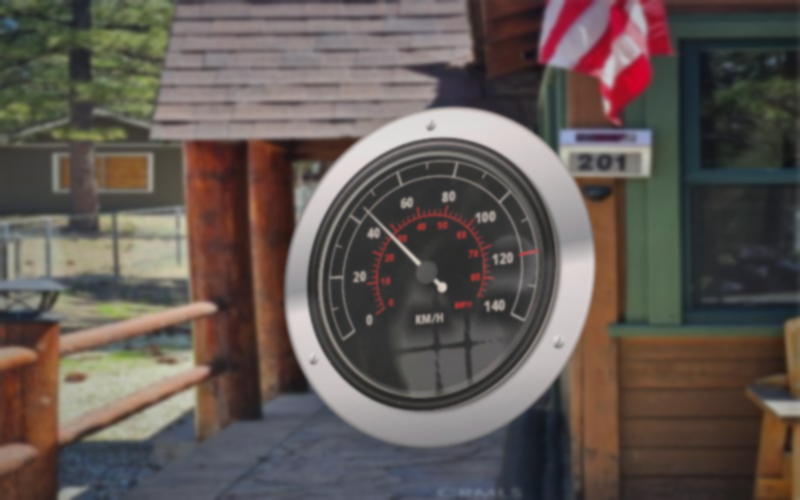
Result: 45 km/h
